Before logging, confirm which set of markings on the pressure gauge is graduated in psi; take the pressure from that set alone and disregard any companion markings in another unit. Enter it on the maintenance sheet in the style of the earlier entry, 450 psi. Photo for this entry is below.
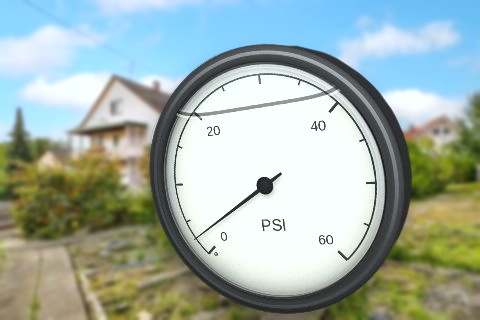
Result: 2.5 psi
